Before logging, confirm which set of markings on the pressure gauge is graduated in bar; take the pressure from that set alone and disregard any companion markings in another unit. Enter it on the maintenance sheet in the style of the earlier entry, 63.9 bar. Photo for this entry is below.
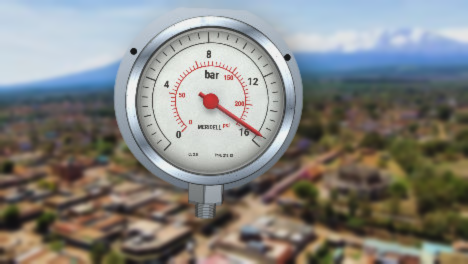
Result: 15.5 bar
